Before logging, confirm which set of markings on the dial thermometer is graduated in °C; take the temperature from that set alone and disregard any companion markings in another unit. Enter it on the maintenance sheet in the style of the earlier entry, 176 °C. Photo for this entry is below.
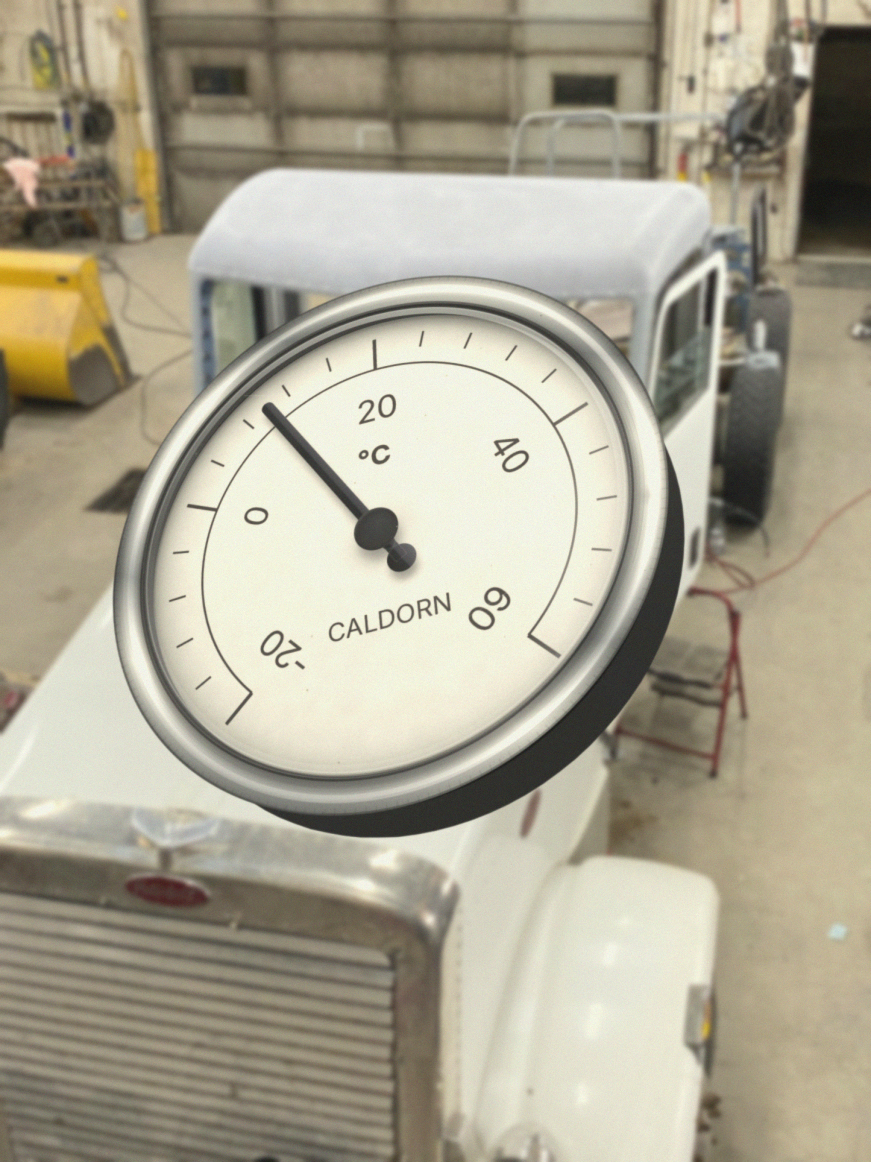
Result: 10 °C
